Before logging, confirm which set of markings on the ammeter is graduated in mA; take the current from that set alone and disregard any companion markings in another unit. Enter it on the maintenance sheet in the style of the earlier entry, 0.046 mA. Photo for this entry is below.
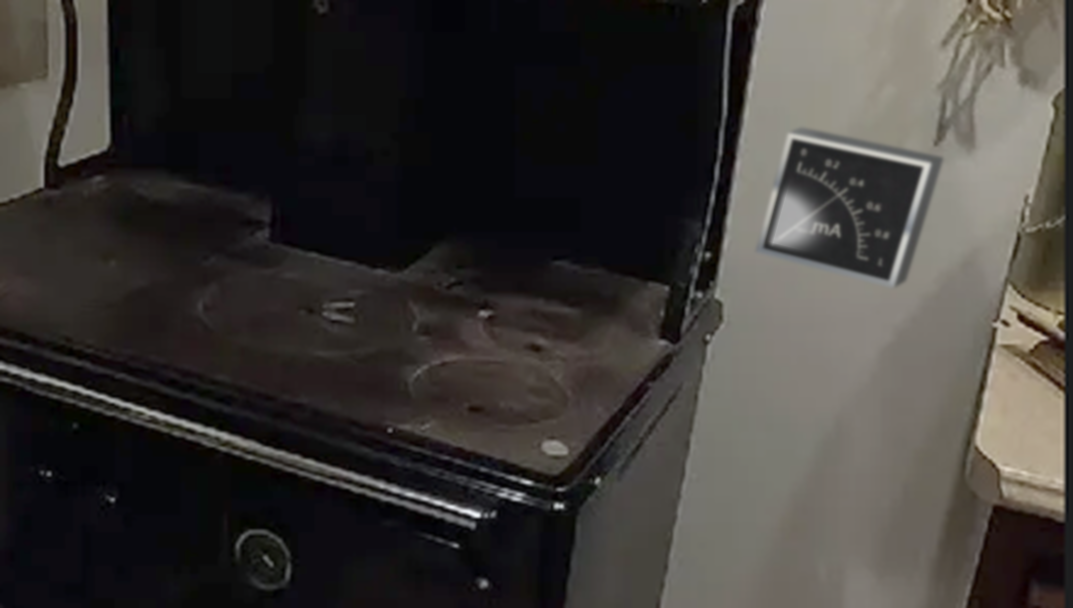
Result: 0.4 mA
